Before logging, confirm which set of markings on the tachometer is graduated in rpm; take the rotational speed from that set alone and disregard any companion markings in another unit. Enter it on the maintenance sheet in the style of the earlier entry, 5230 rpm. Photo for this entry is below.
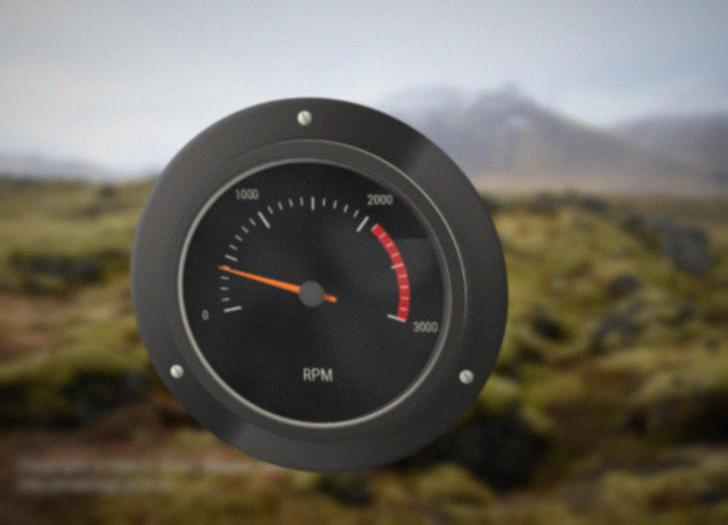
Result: 400 rpm
